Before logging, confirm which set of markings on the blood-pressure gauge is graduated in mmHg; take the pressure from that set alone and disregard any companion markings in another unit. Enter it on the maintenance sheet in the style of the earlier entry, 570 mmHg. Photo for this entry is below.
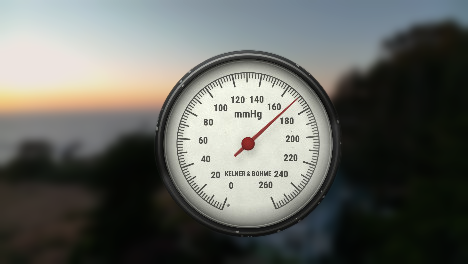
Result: 170 mmHg
